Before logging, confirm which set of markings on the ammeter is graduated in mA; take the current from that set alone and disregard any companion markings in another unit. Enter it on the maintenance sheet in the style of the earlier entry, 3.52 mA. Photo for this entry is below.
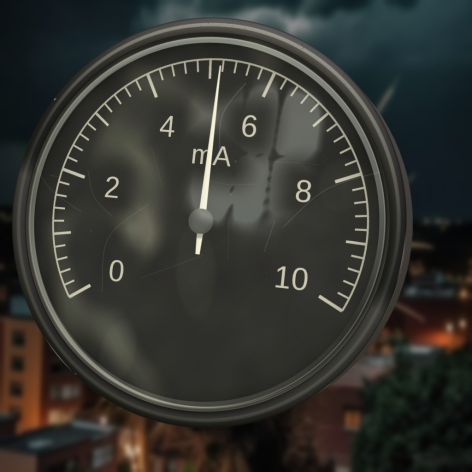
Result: 5.2 mA
